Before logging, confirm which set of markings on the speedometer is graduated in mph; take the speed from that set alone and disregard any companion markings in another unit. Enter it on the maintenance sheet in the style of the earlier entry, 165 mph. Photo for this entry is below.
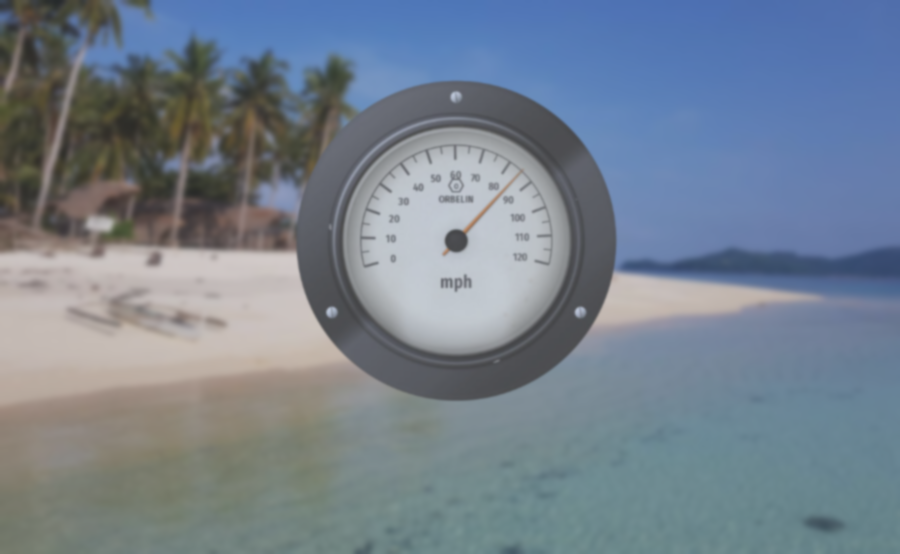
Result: 85 mph
